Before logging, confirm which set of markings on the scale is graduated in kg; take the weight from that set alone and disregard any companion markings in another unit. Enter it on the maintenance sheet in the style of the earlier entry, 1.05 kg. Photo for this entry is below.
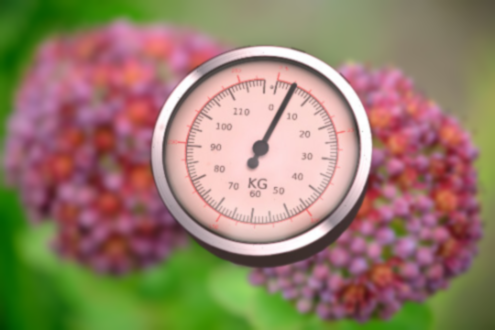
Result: 5 kg
